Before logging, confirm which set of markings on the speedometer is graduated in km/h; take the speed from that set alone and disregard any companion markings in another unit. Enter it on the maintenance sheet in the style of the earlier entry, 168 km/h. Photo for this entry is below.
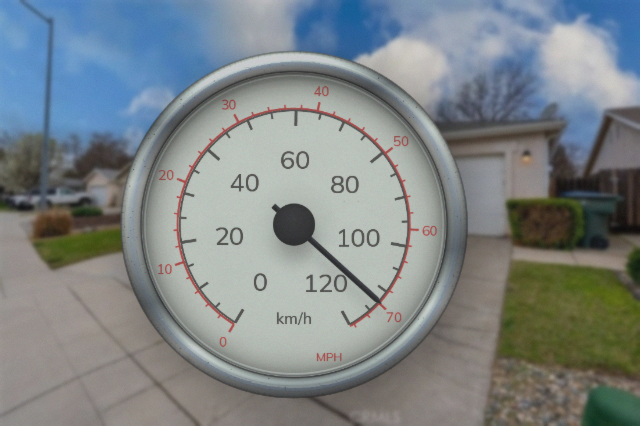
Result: 112.5 km/h
